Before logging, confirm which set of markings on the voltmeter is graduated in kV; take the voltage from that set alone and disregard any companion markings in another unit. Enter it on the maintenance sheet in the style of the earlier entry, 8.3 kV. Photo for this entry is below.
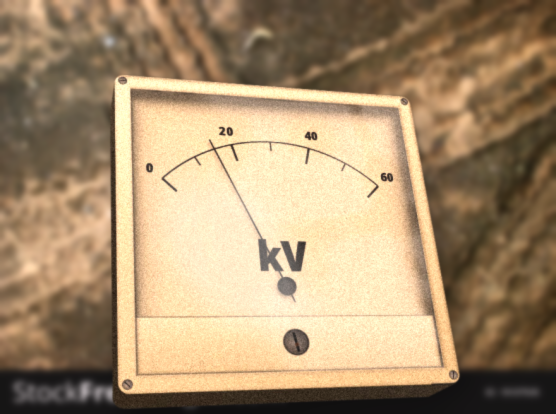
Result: 15 kV
